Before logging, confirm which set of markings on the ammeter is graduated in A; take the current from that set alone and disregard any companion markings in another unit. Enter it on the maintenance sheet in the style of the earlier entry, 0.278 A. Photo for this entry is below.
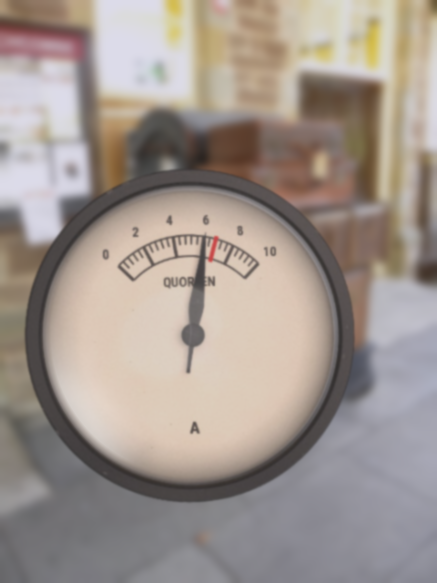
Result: 6 A
